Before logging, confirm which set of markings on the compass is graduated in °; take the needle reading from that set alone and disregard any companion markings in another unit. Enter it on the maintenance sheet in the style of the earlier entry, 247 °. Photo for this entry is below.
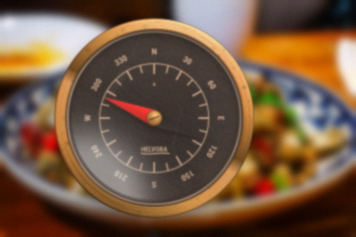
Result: 292.5 °
